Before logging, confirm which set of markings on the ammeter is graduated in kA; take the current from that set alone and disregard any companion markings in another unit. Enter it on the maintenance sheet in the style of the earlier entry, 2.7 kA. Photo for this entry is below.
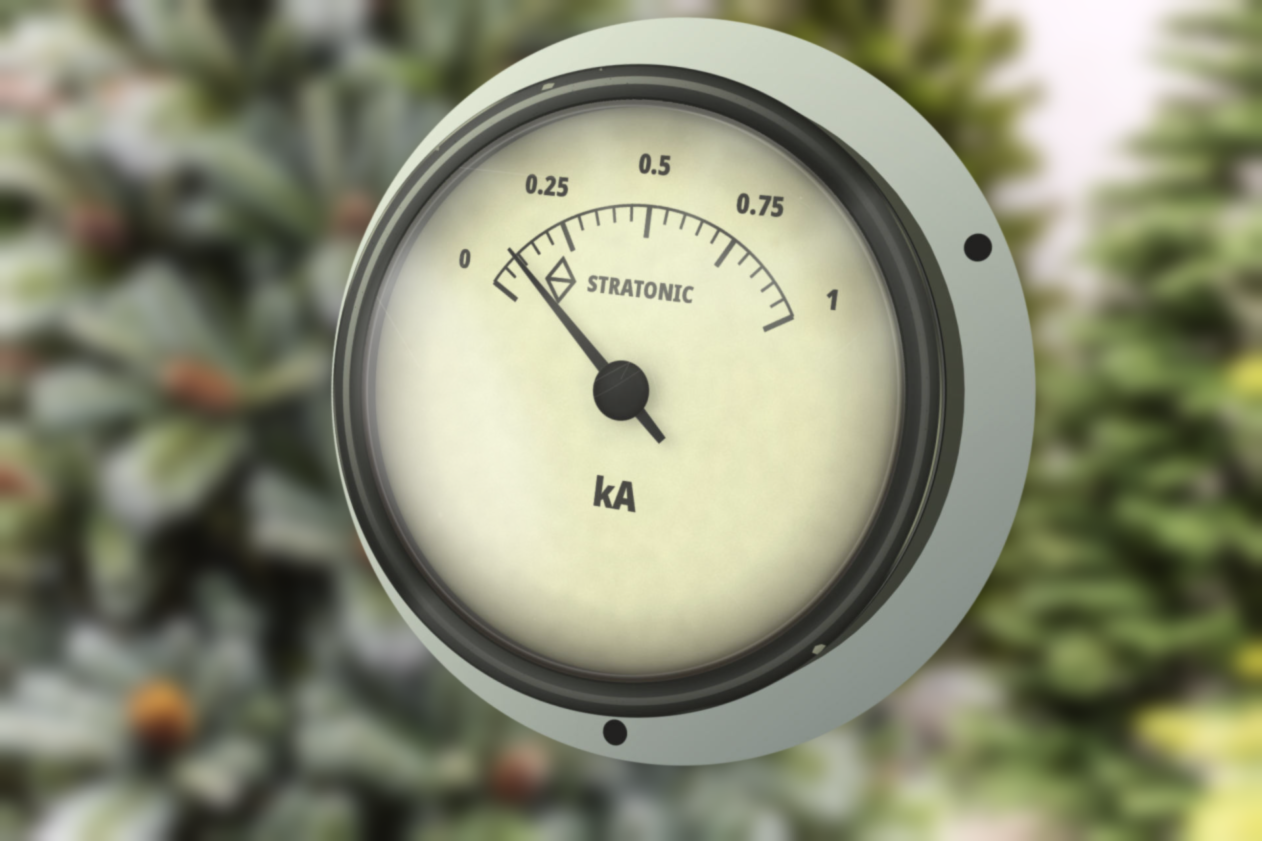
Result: 0.1 kA
